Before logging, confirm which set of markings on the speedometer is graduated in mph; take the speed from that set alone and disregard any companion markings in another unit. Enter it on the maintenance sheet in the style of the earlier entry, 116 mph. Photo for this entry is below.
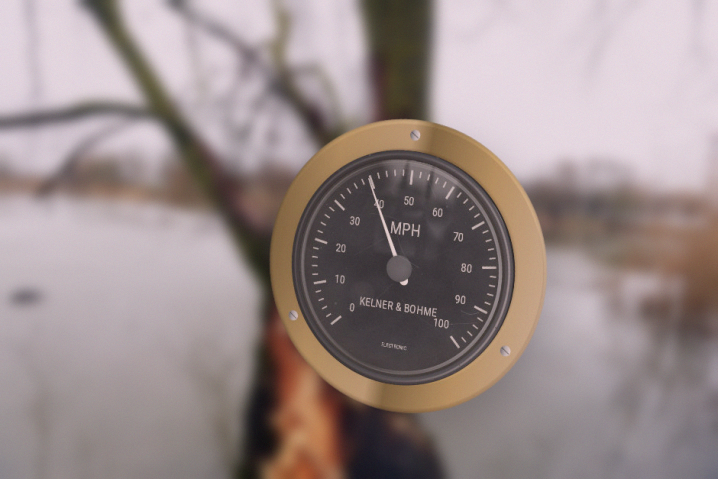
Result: 40 mph
